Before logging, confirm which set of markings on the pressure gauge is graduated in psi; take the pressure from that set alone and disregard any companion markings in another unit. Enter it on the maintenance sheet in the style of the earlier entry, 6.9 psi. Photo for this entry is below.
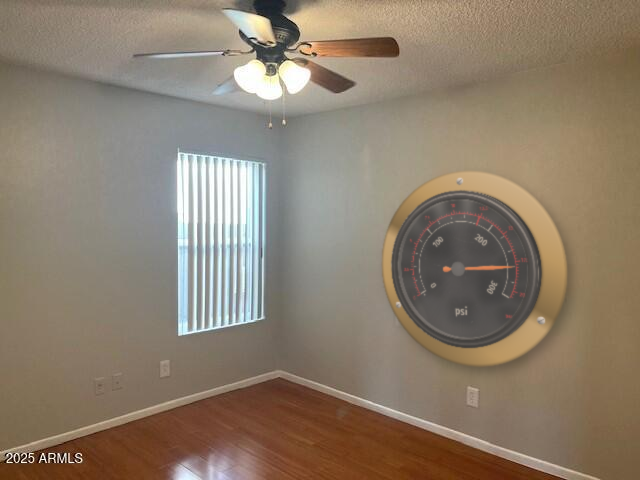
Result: 260 psi
